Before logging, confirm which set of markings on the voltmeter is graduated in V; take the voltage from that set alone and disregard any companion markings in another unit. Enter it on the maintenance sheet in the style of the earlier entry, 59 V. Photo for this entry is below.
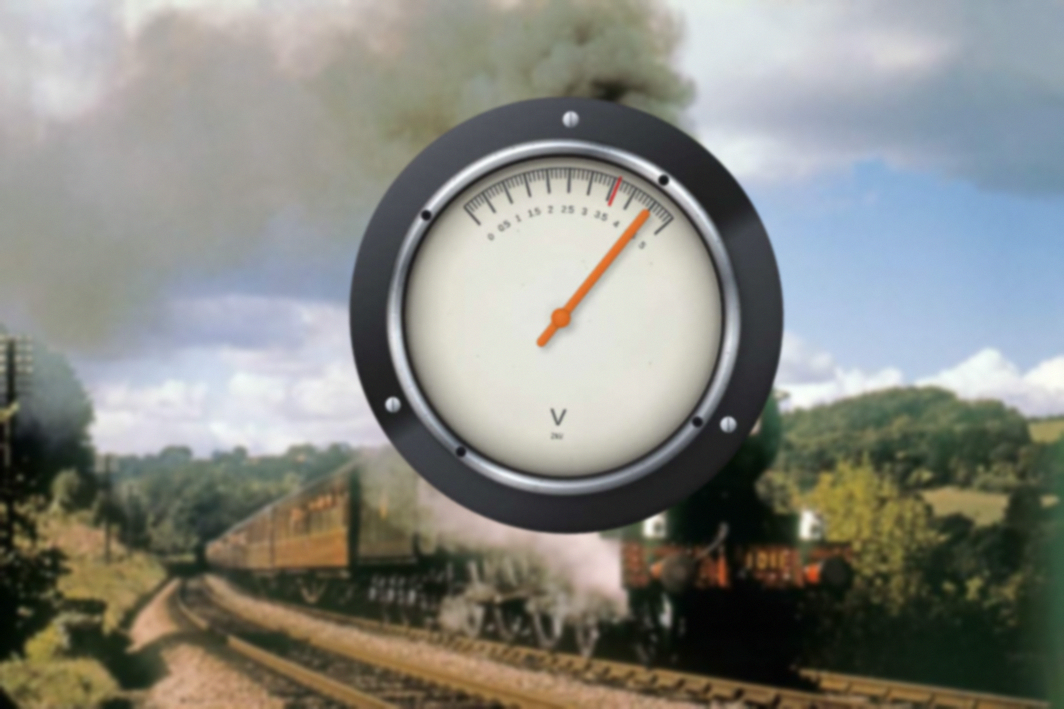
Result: 4.5 V
